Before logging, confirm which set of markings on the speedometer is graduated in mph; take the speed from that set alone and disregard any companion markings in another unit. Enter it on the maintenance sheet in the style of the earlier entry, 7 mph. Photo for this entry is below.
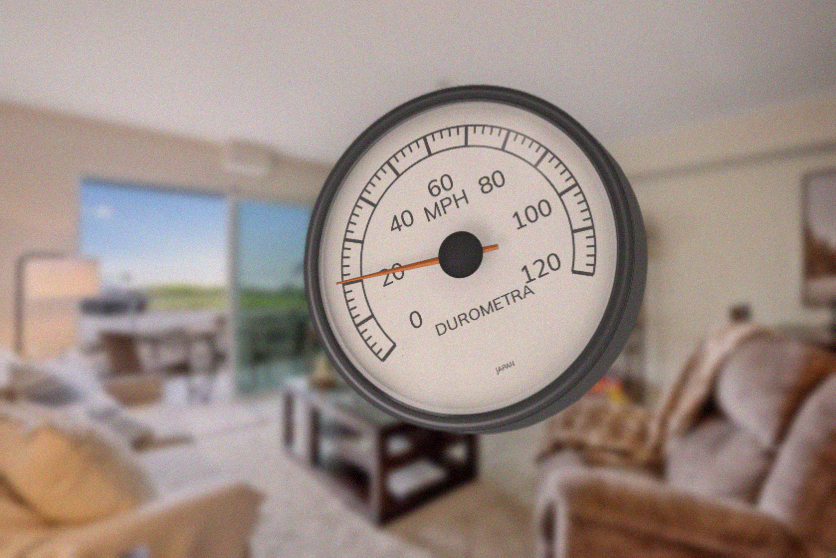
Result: 20 mph
